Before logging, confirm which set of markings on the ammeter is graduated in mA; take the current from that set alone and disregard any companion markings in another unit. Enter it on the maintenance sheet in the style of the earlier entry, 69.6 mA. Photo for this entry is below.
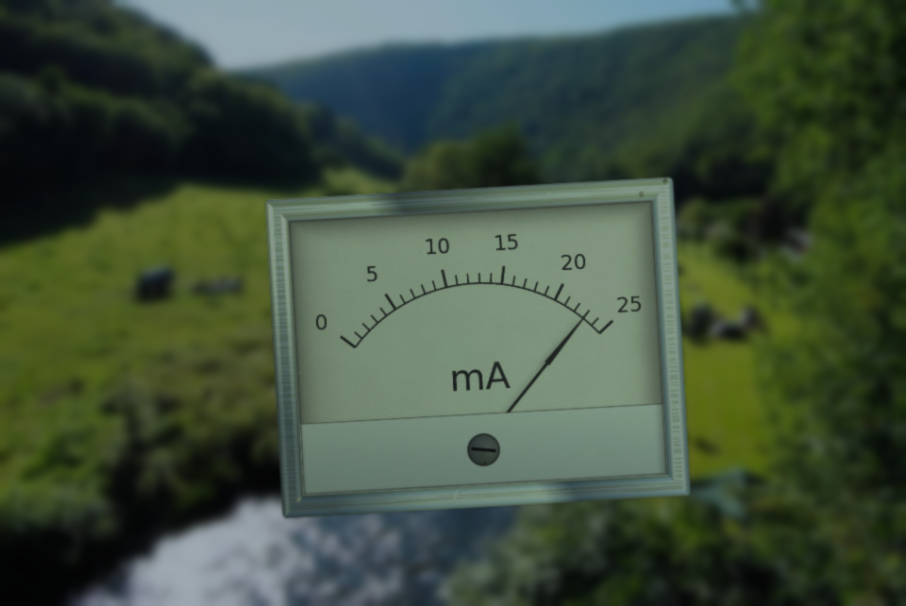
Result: 23 mA
